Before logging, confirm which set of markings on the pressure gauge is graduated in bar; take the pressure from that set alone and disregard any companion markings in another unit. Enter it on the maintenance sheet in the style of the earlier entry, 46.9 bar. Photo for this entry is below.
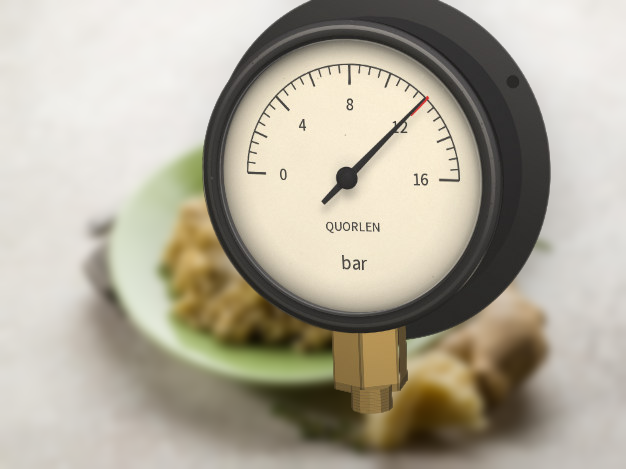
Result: 12 bar
